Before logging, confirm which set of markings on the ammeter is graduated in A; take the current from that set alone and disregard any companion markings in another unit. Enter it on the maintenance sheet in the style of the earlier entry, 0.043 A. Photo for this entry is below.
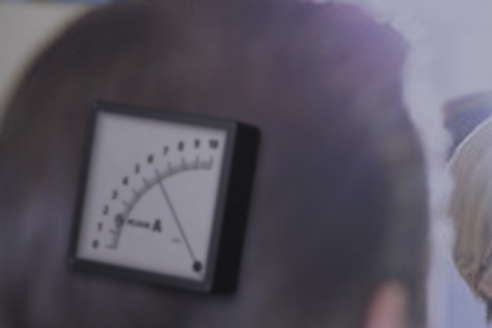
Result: 6 A
